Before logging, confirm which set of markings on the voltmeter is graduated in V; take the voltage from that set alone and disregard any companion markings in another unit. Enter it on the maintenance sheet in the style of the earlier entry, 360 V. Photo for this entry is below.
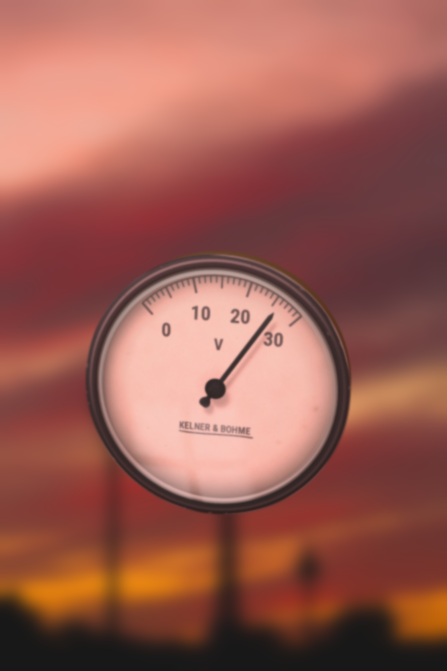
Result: 26 V
